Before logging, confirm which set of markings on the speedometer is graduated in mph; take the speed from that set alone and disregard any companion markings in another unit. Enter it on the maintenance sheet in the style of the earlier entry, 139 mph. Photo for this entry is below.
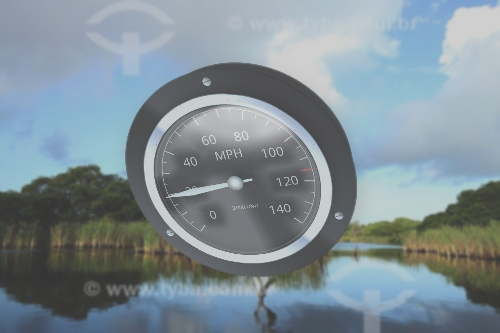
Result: 20 mph
